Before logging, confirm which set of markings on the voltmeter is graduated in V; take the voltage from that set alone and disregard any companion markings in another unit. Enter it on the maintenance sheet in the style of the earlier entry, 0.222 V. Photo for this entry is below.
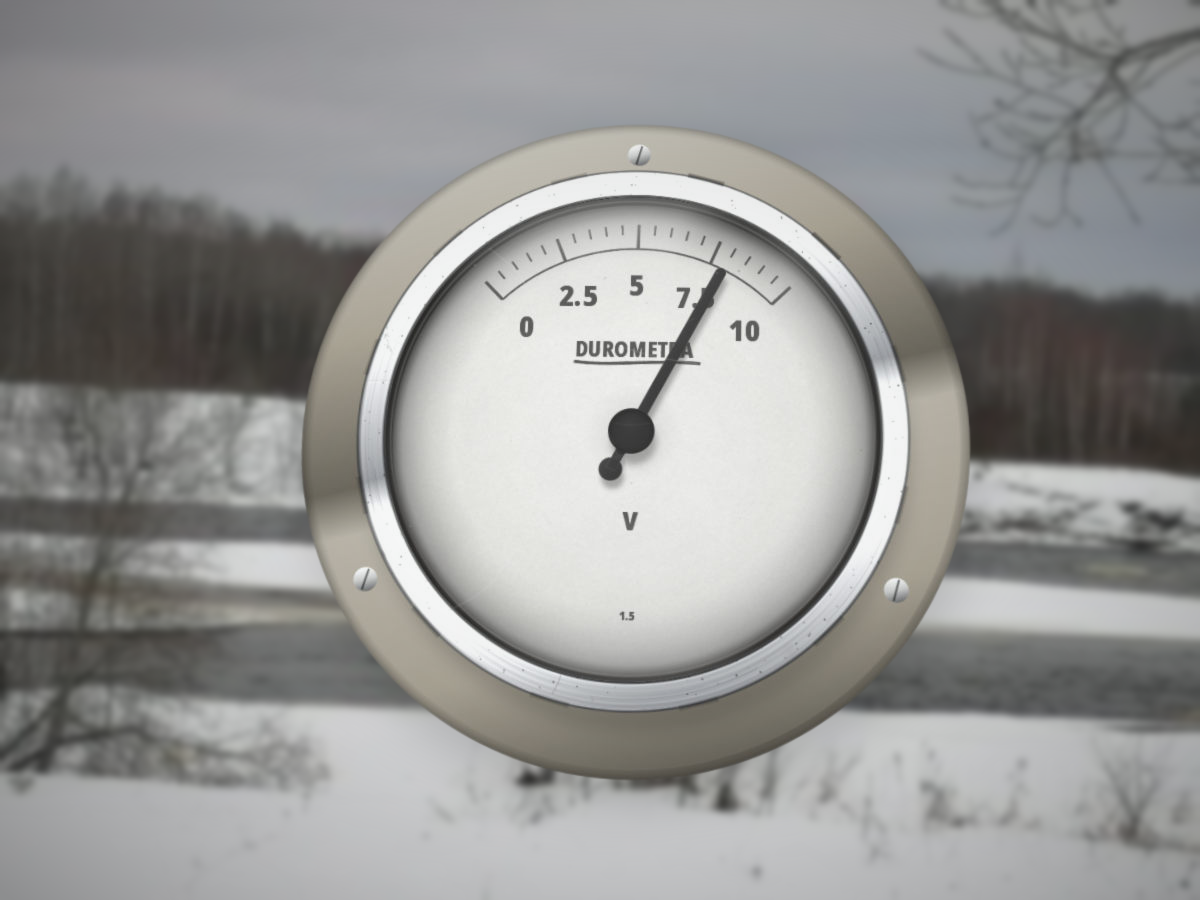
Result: 8 V
